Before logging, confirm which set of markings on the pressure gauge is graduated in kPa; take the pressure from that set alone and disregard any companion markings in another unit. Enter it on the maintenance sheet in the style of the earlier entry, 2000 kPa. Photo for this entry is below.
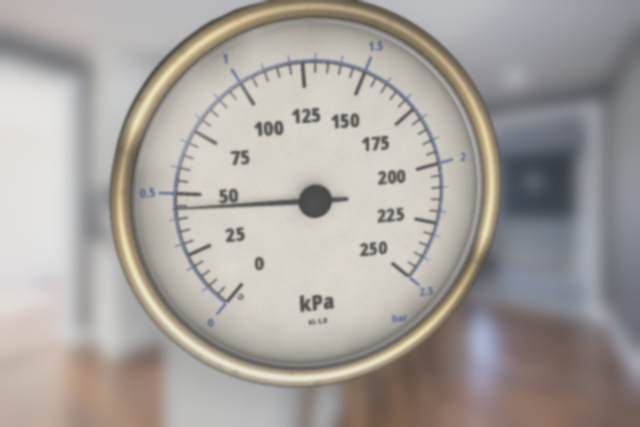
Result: 45 kPa
